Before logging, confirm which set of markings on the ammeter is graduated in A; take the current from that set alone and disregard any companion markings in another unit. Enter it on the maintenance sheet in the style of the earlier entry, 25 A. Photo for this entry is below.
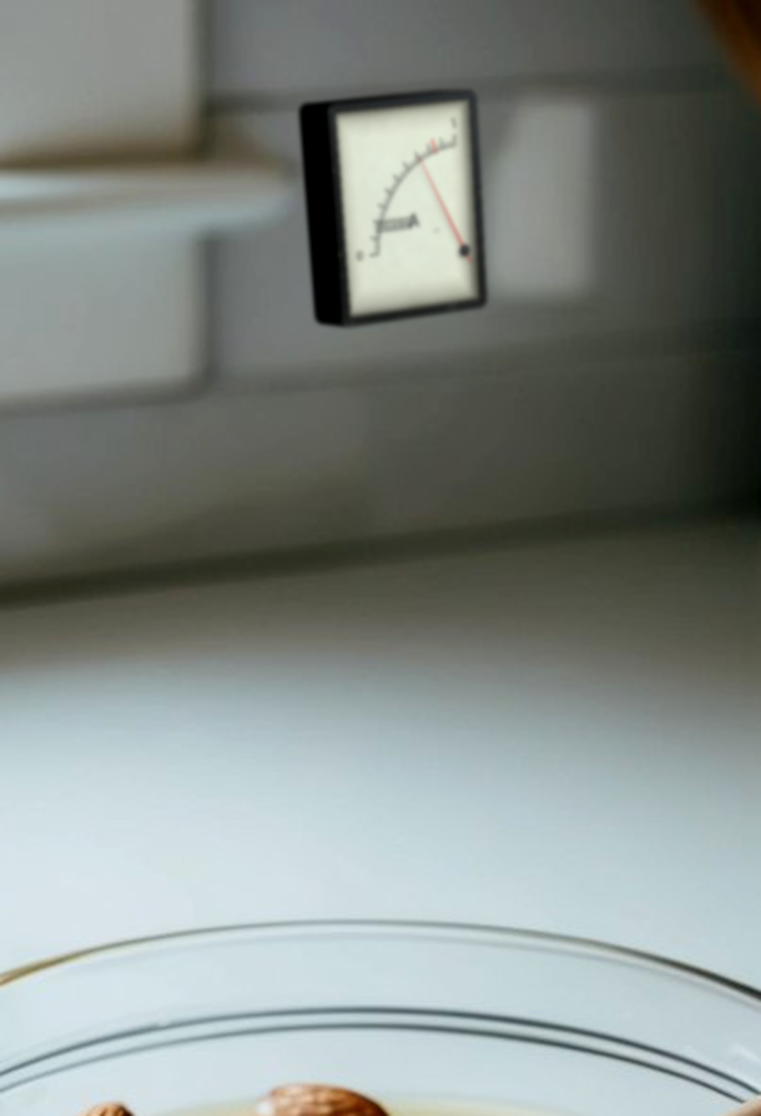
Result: 0.7 A
